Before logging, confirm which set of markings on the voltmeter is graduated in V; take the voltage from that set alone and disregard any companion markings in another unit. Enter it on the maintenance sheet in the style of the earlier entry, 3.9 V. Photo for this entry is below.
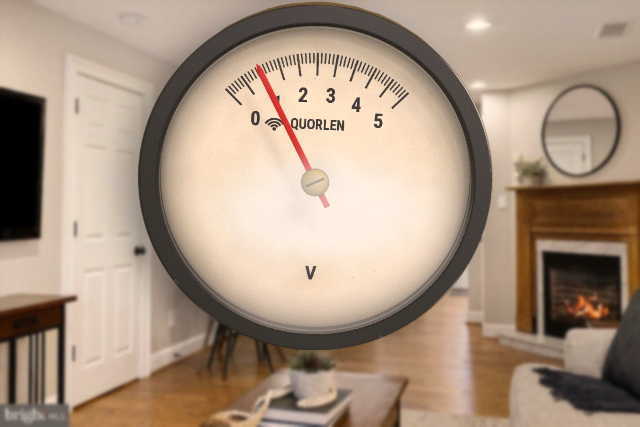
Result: 1 V
